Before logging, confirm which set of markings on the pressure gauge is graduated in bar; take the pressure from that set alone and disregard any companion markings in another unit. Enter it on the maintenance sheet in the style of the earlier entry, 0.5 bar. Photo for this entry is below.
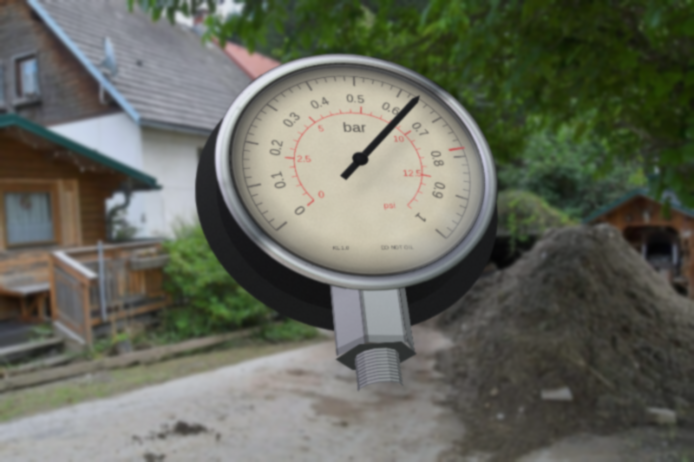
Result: 0.64 bar
